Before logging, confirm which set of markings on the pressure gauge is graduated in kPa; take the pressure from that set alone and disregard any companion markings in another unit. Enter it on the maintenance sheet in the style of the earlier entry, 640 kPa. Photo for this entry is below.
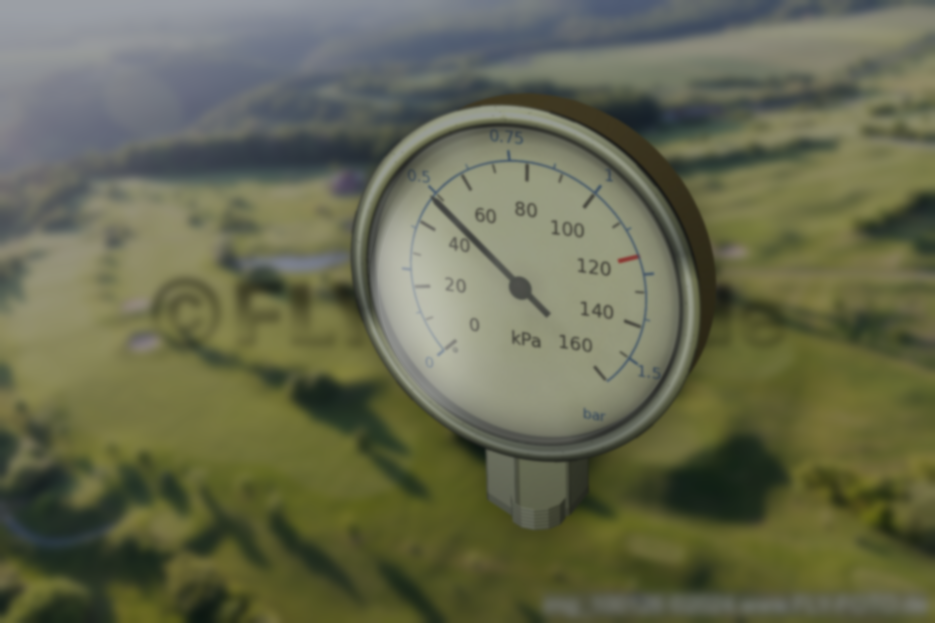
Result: 50 kPa
